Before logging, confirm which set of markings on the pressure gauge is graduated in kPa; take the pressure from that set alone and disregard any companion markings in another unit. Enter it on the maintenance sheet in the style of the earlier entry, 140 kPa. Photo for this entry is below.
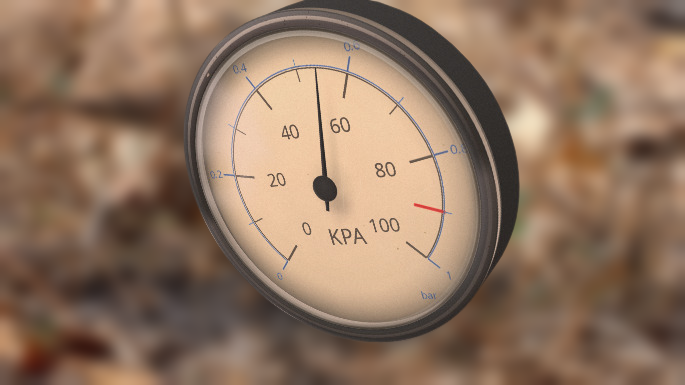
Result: 55 kPa
